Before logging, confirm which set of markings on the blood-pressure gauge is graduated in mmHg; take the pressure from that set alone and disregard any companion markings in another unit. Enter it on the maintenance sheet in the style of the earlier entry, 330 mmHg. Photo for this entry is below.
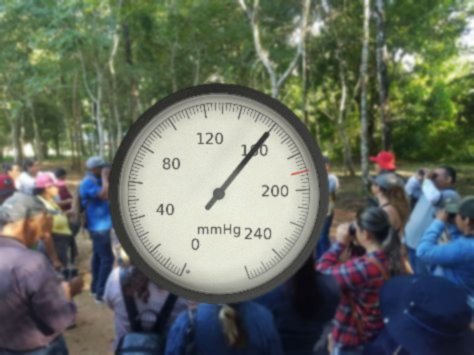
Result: 160 mmHg
